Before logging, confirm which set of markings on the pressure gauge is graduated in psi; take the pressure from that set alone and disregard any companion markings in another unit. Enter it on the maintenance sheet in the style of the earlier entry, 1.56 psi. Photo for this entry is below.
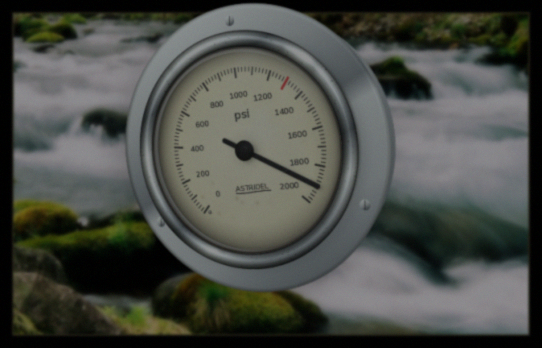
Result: 1900 psi
